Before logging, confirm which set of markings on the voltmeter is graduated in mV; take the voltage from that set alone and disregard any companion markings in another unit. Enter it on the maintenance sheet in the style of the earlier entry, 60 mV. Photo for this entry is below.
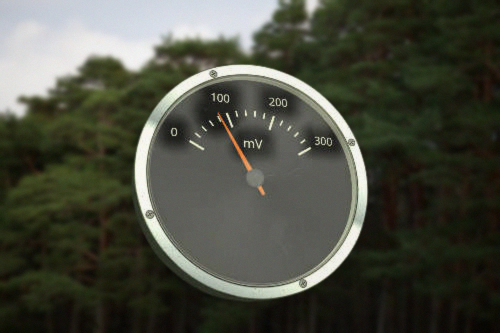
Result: 80 mV
